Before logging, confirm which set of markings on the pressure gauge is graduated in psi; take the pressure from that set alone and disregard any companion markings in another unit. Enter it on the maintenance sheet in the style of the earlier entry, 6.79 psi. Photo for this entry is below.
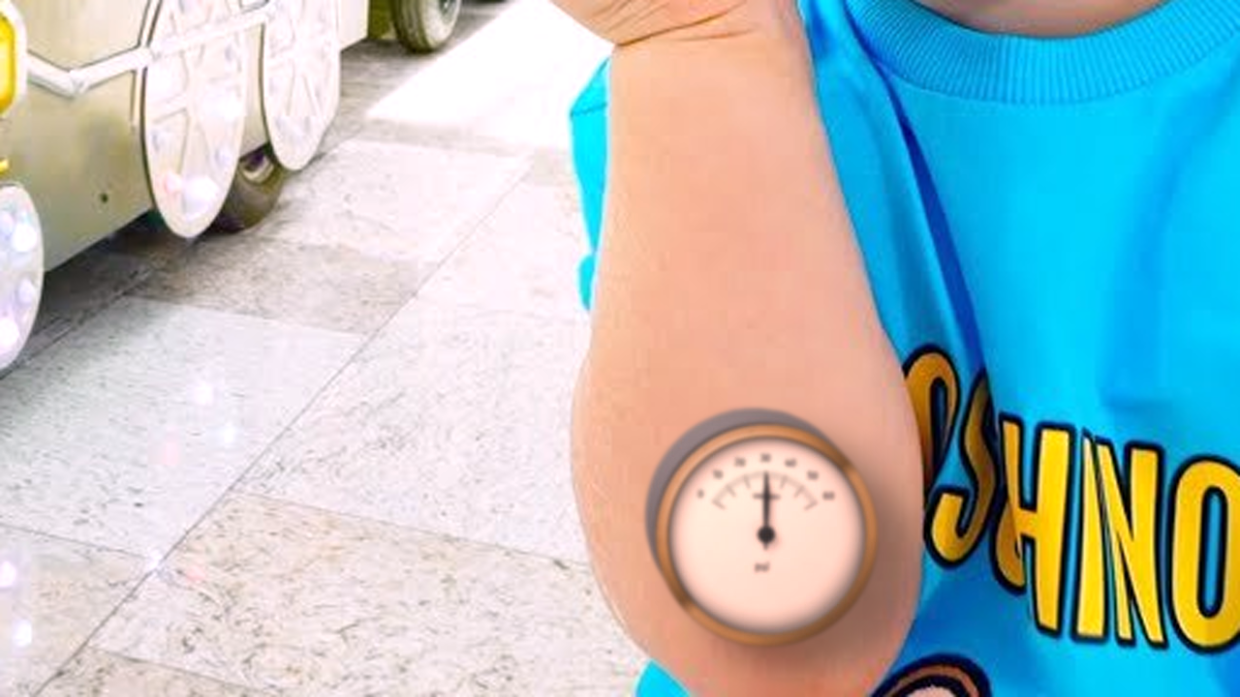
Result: 30 psi
